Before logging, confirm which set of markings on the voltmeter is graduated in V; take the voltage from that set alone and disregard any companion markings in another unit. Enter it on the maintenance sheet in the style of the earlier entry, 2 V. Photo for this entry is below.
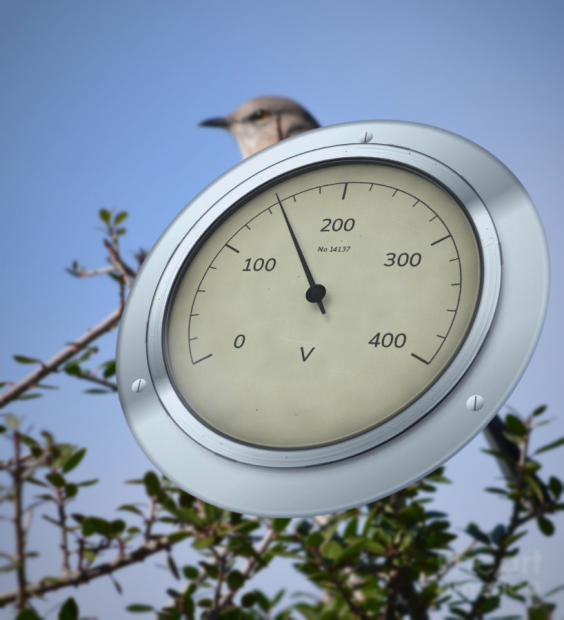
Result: 150 V
